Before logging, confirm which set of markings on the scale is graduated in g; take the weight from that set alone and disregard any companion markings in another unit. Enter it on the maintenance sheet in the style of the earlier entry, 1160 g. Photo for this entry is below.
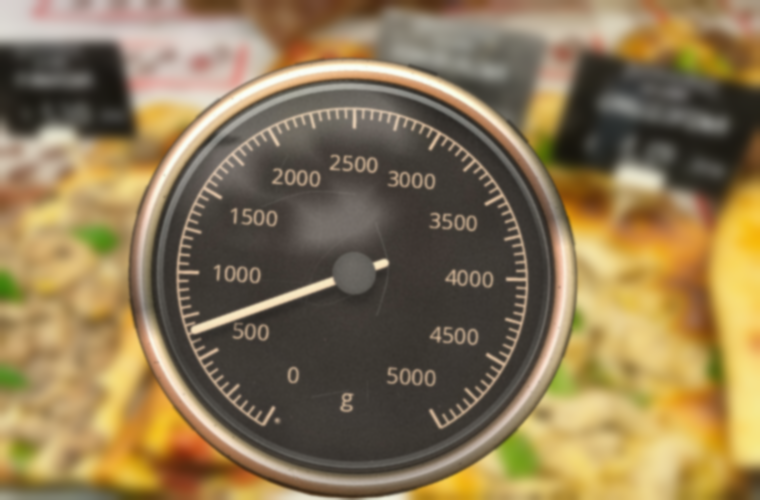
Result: 650 g
